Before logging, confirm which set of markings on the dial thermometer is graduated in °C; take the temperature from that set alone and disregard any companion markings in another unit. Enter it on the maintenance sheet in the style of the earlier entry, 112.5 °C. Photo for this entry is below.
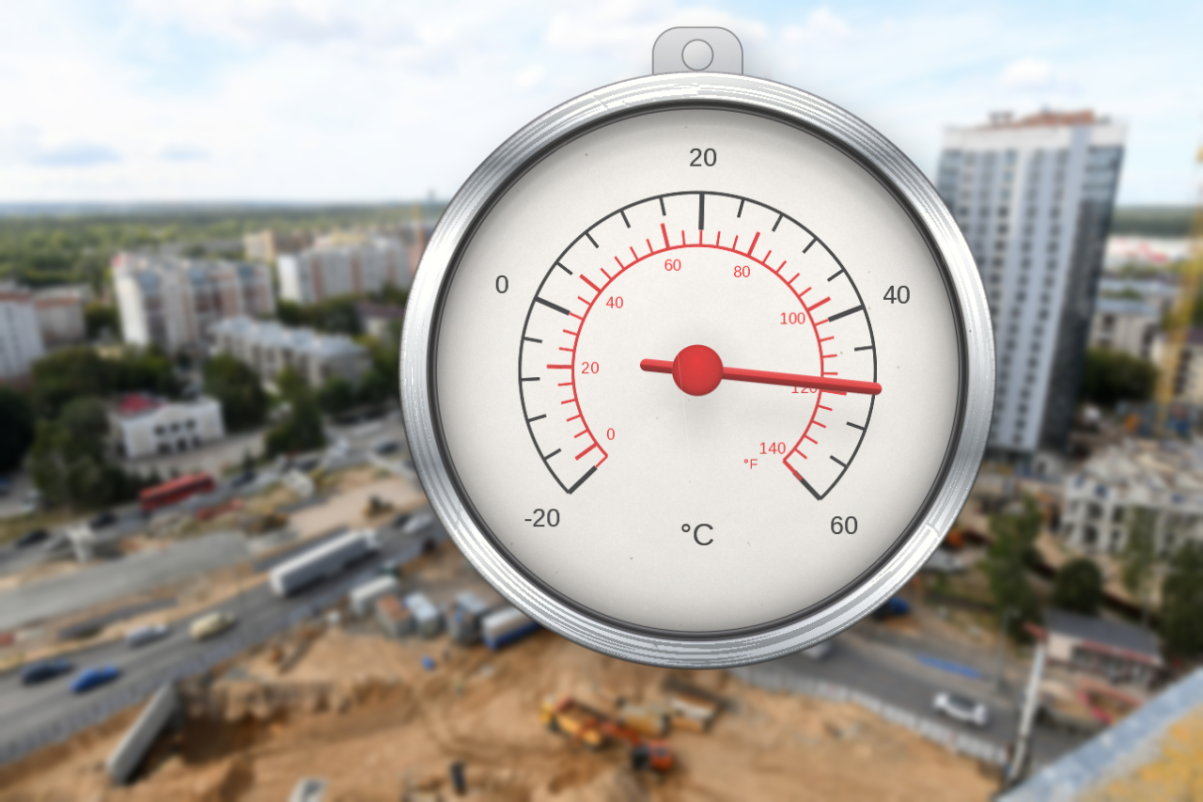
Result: 48 °C
